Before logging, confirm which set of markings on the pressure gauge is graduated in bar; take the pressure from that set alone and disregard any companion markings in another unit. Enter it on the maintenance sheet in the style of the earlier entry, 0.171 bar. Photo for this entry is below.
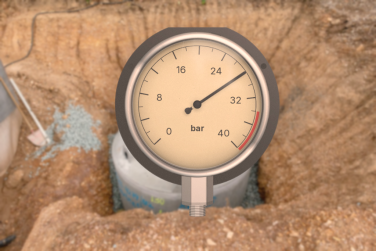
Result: 28 bar
